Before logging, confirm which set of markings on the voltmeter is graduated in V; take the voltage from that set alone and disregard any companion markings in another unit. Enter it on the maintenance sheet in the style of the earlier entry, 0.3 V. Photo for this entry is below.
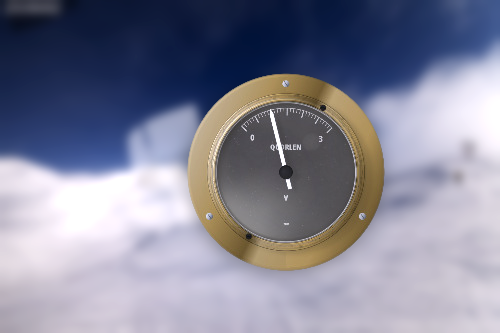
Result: 1 V
